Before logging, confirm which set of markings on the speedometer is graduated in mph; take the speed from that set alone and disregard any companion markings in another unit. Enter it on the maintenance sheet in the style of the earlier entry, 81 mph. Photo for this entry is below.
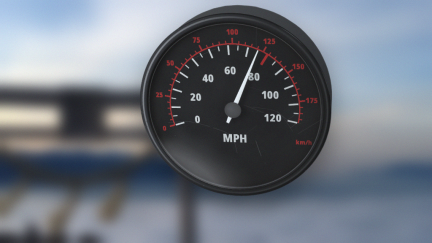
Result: 75 mph
